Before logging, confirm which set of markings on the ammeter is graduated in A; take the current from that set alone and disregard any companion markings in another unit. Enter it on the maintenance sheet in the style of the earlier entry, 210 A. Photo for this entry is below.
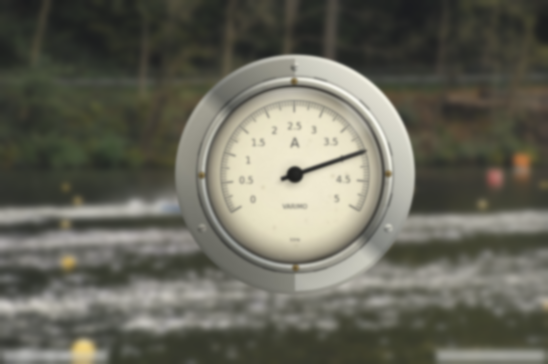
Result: 4 A
